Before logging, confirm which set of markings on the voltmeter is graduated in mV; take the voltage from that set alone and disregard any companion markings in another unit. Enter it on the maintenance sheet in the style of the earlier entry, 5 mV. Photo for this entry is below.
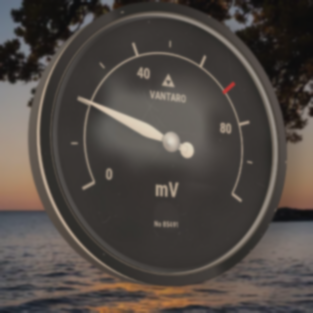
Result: 20 mV
